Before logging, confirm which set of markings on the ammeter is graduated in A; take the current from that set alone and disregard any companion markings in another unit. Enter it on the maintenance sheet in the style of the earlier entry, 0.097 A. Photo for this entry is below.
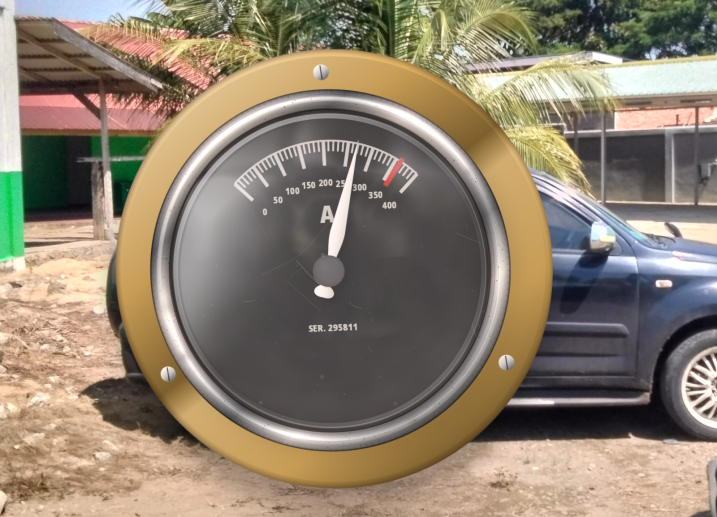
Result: 270 A
